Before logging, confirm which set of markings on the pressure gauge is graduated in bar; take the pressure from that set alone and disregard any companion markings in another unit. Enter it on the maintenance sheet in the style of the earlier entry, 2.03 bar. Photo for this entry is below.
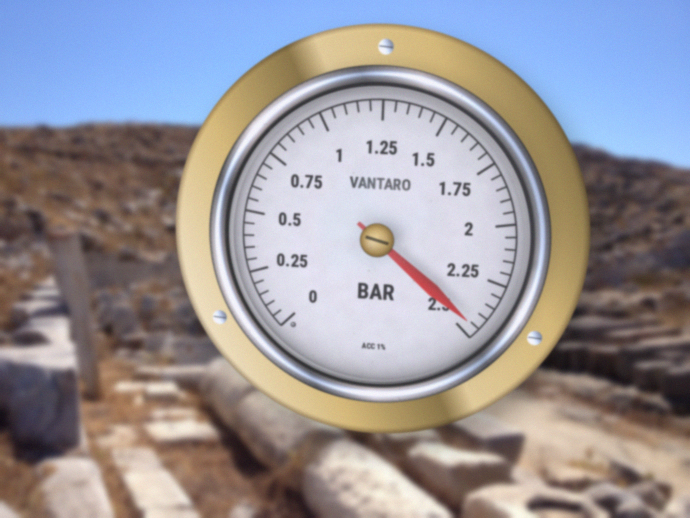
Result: 2.45 bar
